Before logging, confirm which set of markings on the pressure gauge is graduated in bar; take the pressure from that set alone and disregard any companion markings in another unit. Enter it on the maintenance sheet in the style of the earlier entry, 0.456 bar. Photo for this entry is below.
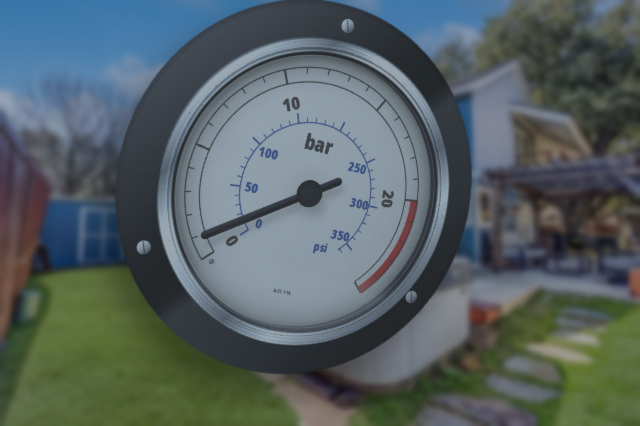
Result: 1 bar
